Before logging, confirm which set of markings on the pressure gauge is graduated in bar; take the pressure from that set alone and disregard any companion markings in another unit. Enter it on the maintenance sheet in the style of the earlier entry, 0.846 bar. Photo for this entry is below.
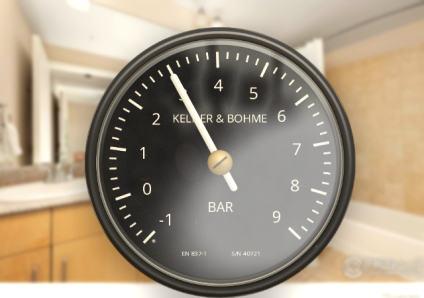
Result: 3 bar
